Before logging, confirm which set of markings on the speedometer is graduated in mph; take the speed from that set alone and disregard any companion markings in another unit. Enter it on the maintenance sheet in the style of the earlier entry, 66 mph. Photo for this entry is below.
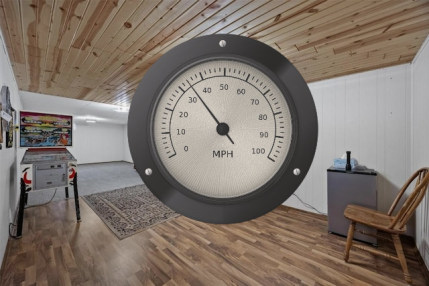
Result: 34 mph
